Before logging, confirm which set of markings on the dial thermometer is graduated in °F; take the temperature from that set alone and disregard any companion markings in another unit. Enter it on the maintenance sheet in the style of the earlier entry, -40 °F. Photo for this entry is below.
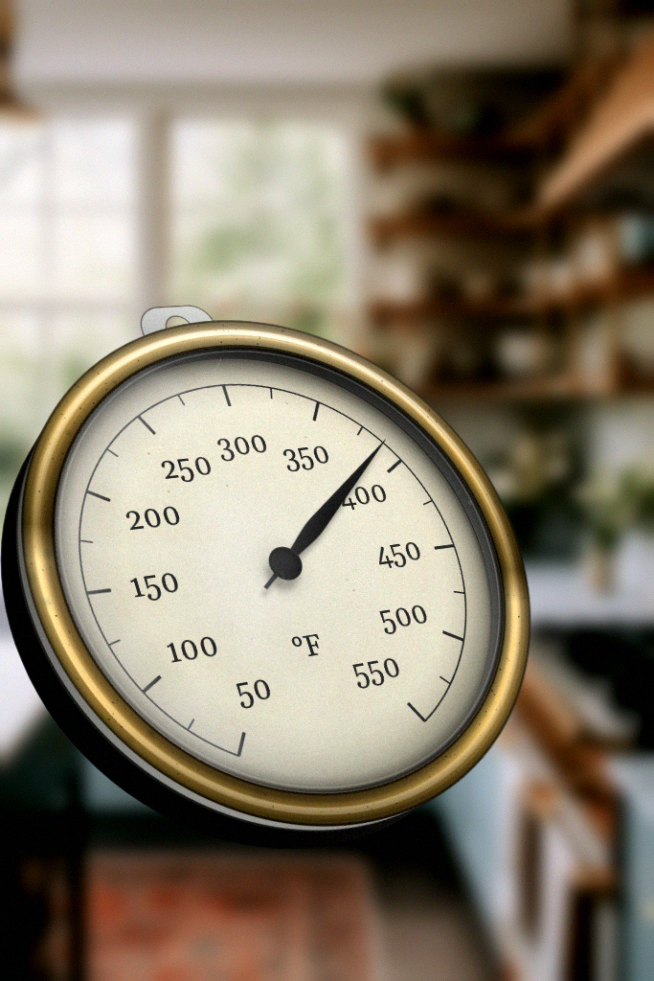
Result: 387.5 °F
